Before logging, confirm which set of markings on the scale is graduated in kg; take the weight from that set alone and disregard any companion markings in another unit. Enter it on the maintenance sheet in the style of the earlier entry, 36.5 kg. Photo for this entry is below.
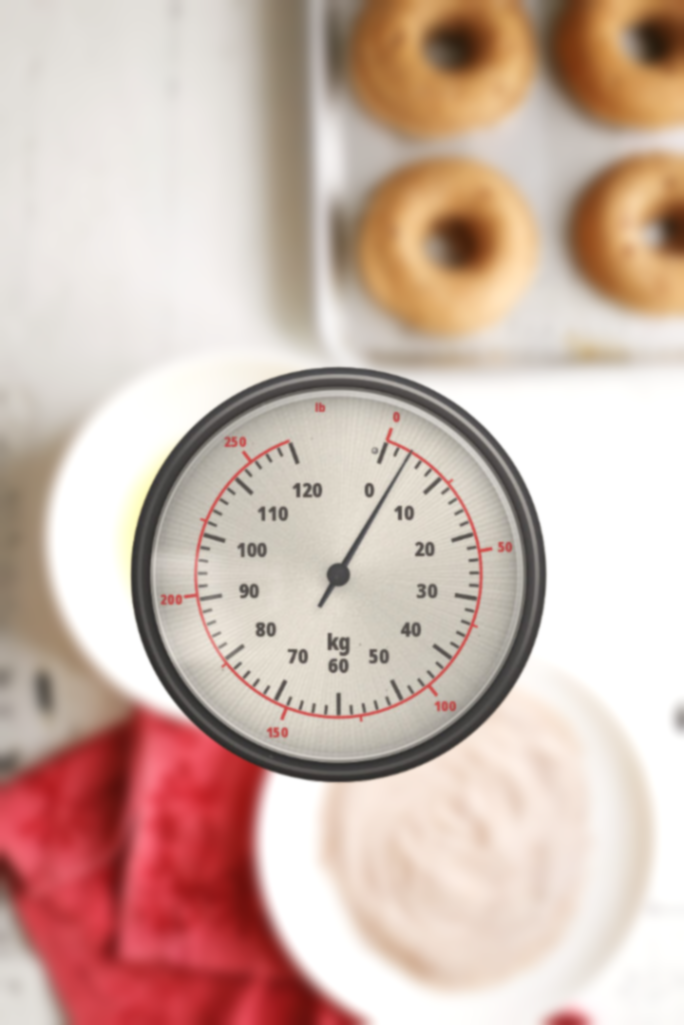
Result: 4 kg
